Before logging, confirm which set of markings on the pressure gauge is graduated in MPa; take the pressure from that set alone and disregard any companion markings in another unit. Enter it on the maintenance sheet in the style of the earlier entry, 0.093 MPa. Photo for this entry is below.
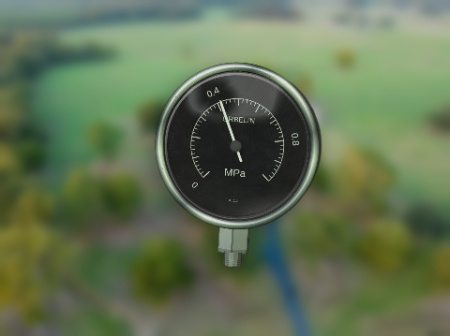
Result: 0.42 MPa
